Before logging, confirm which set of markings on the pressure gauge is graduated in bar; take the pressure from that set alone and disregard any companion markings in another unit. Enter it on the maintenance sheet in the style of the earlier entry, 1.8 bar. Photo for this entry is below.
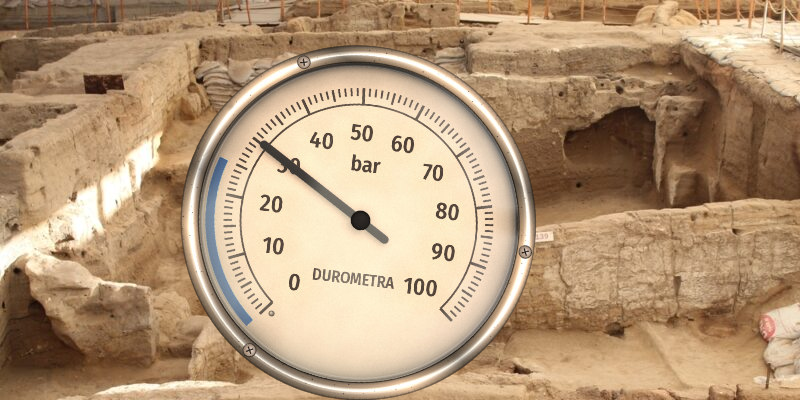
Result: 30 bar
